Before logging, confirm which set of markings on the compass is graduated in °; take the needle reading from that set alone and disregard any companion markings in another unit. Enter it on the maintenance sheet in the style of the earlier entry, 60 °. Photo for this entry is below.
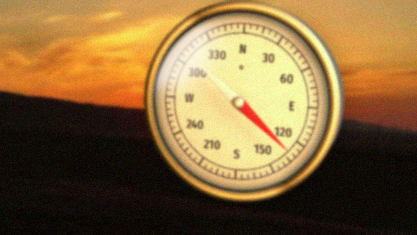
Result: 130 °
